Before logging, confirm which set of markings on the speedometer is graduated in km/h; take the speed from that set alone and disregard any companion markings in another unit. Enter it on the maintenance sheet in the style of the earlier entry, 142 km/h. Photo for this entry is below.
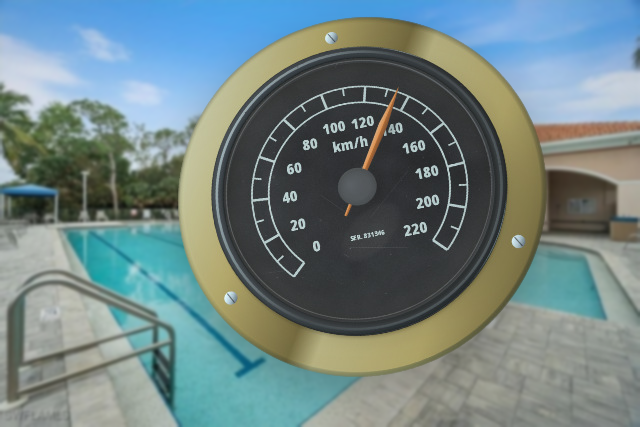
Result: 135 km/h
